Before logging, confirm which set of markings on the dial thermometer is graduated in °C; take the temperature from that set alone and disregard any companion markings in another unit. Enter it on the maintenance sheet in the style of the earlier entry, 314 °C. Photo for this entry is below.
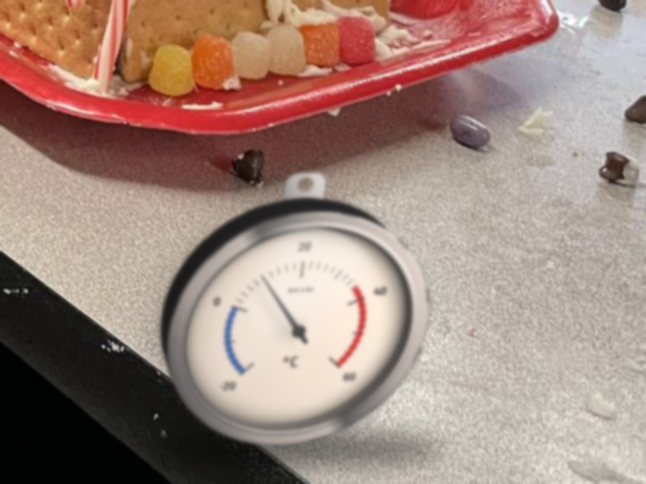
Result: 10 °C
